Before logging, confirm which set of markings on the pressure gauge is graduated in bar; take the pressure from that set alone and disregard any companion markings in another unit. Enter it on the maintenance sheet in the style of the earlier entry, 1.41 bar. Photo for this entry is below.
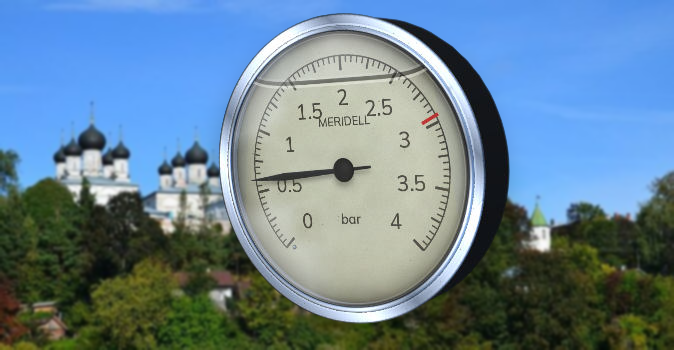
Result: 0.6 bar
